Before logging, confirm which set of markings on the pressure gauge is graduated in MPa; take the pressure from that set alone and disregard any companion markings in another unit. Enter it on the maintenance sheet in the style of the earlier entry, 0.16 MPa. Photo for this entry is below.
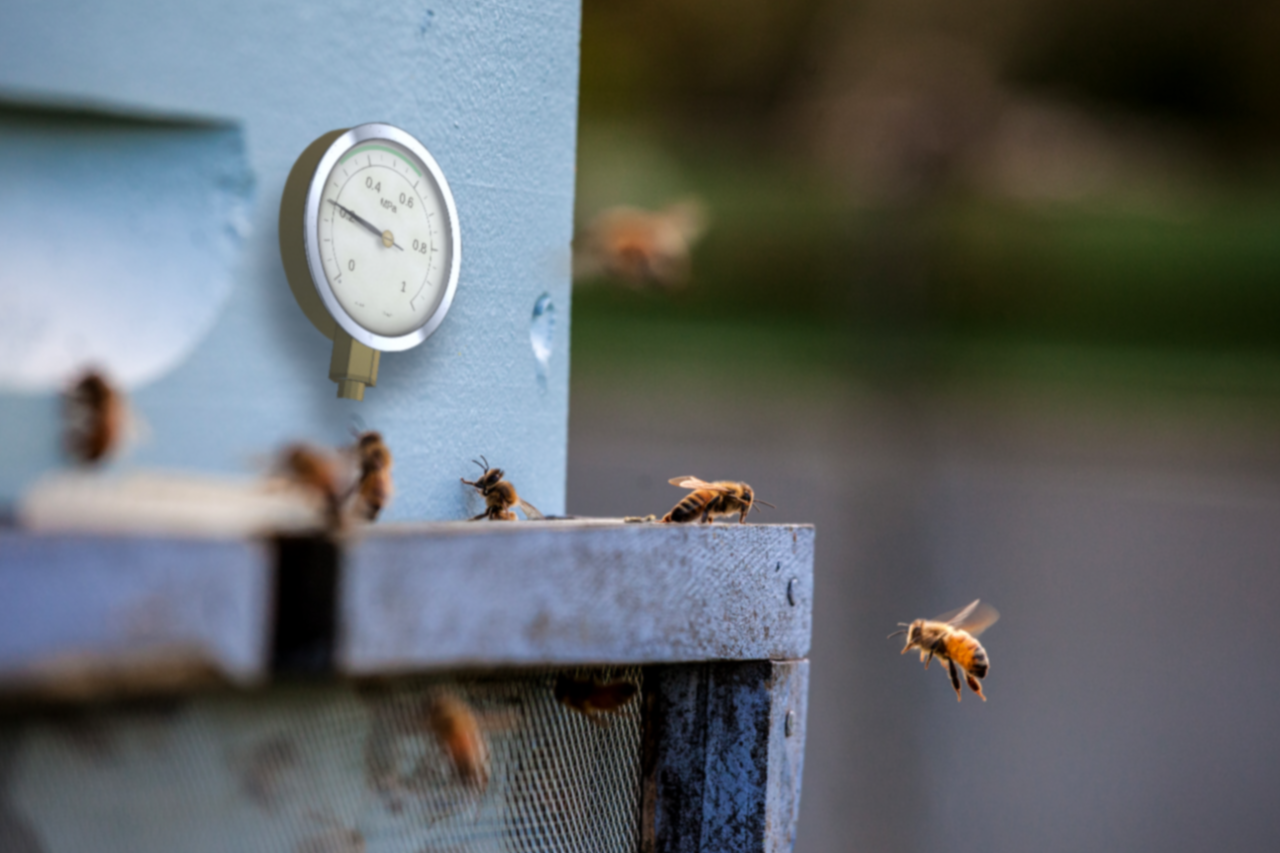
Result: 0.2 MPa
